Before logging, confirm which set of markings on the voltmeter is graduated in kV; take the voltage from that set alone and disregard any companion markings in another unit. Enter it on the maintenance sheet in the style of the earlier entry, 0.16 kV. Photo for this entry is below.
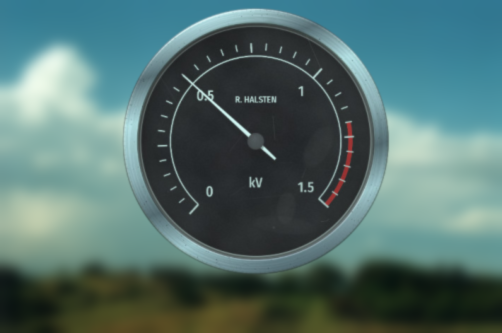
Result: 0.5 kV
